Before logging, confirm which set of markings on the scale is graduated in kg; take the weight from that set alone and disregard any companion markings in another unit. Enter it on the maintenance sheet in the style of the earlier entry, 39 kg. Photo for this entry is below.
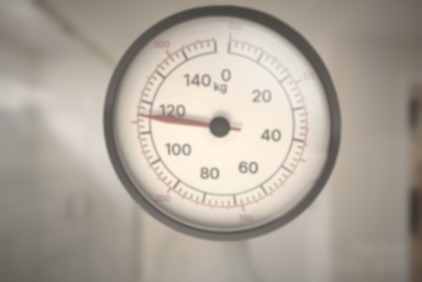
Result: 116 kg
